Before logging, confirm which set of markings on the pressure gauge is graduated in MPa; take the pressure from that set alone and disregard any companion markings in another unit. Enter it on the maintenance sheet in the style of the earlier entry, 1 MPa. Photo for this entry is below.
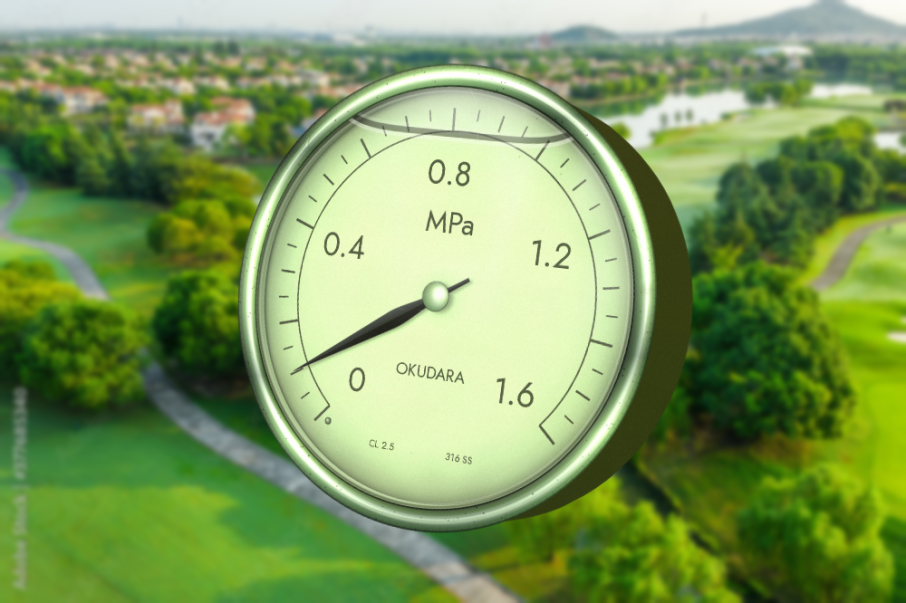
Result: 0.1 MPa
